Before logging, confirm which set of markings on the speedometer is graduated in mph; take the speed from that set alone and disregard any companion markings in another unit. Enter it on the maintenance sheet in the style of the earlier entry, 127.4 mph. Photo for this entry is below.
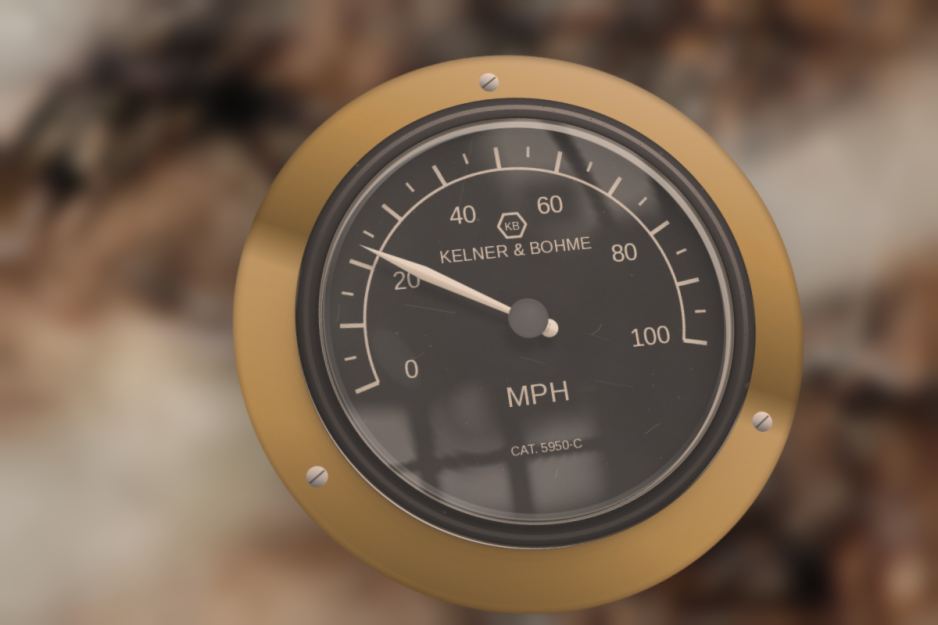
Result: 22.5 mph
